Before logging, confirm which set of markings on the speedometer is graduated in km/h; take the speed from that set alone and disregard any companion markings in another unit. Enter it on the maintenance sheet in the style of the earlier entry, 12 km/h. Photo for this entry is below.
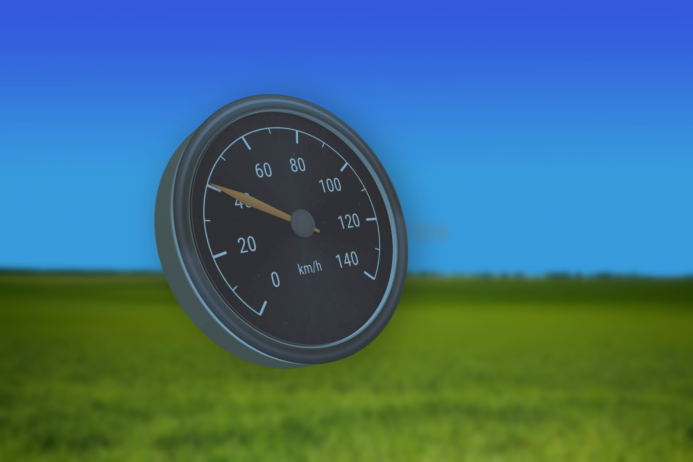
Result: 40 km/h
